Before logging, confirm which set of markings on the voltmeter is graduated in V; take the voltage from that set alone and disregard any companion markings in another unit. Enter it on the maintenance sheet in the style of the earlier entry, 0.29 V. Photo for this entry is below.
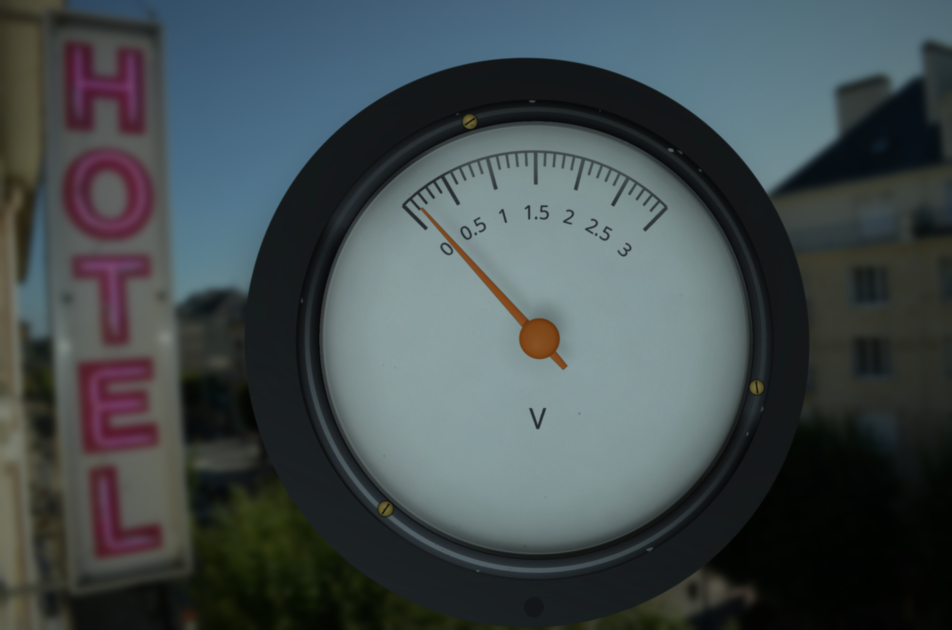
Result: 0.1 V
